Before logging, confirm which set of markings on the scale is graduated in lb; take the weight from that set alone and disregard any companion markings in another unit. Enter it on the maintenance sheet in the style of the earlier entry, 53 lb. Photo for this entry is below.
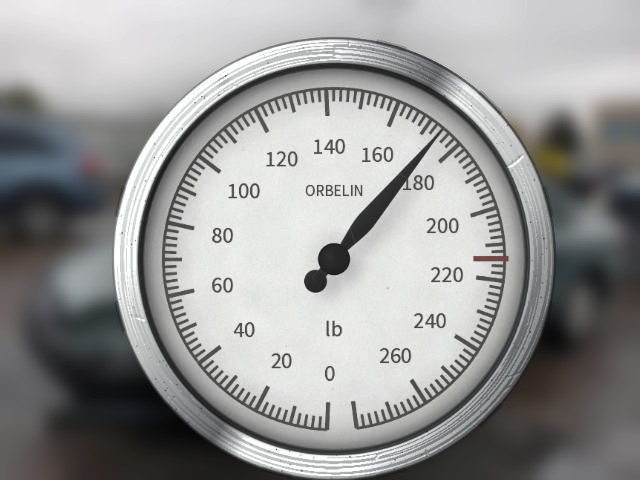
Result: 174 lb
